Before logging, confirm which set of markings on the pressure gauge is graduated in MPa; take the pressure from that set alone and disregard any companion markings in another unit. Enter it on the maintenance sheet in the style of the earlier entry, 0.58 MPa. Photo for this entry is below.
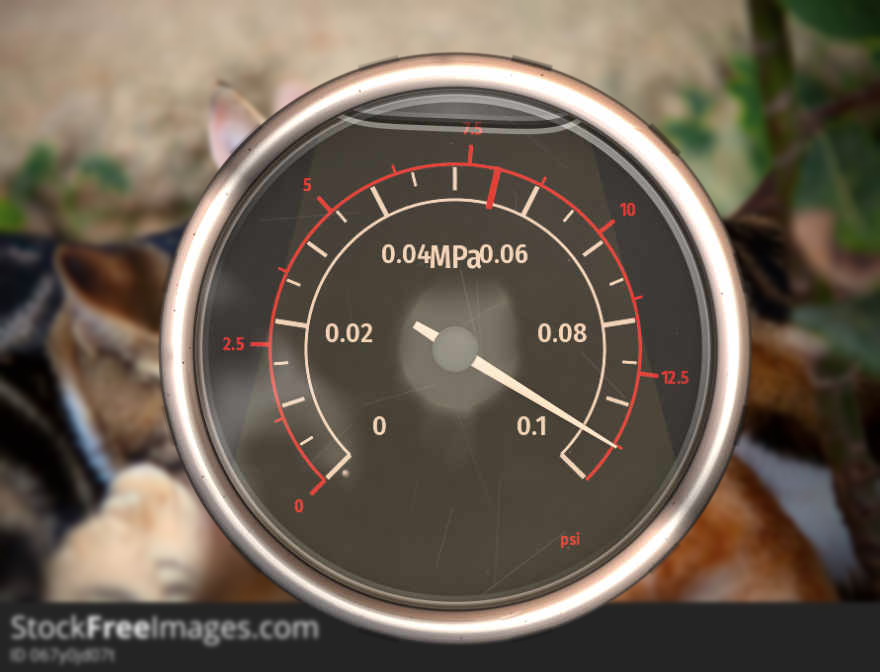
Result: 0.095 MPa
